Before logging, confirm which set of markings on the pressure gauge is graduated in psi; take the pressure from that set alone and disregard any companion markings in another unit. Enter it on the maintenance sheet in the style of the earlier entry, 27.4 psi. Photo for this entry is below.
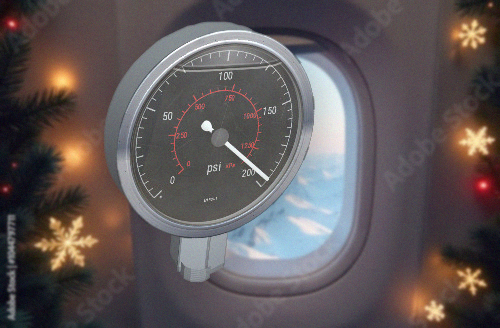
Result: 195 psi
